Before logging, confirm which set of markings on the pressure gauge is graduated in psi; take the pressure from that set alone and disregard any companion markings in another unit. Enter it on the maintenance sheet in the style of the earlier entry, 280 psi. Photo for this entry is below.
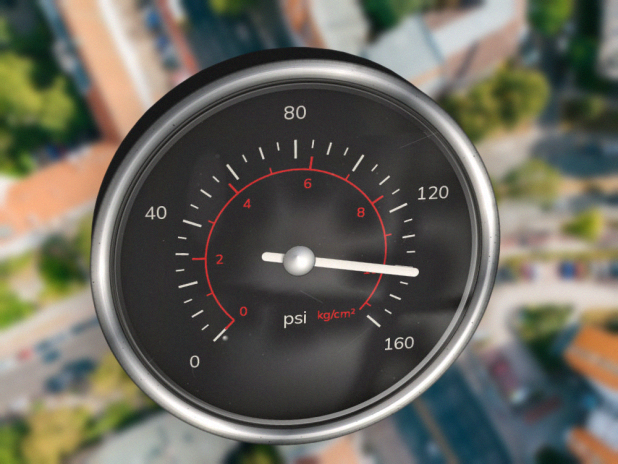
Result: 140 psi
